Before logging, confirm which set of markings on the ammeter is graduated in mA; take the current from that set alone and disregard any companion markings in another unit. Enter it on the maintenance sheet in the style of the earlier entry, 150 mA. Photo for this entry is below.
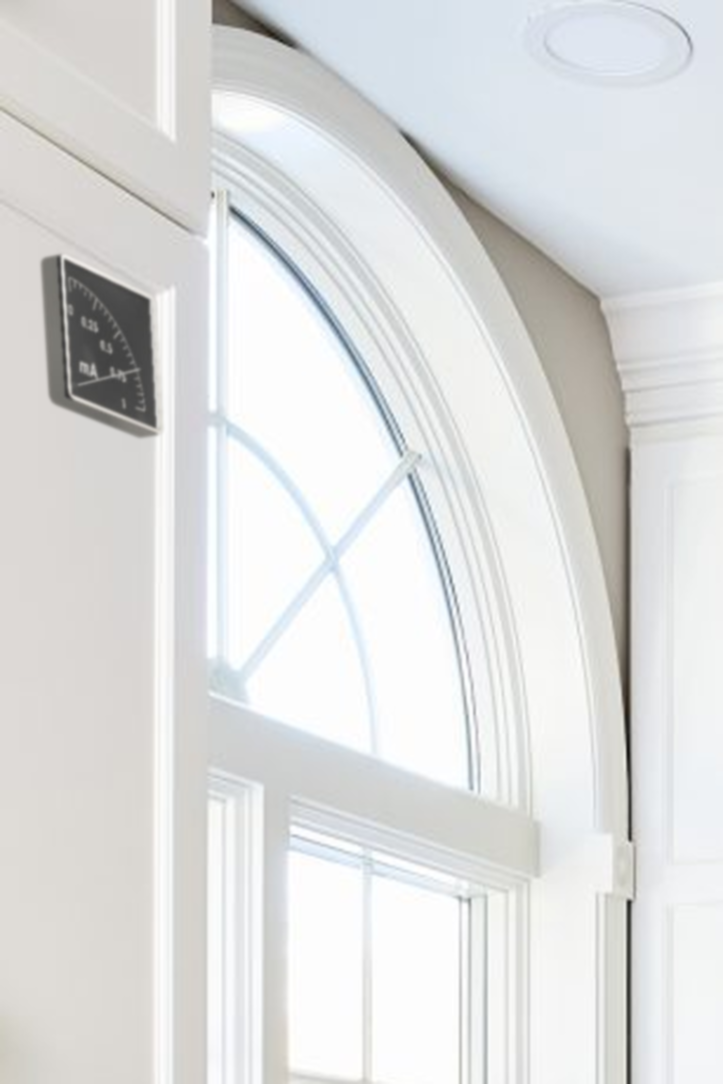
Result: 0.75 mA
